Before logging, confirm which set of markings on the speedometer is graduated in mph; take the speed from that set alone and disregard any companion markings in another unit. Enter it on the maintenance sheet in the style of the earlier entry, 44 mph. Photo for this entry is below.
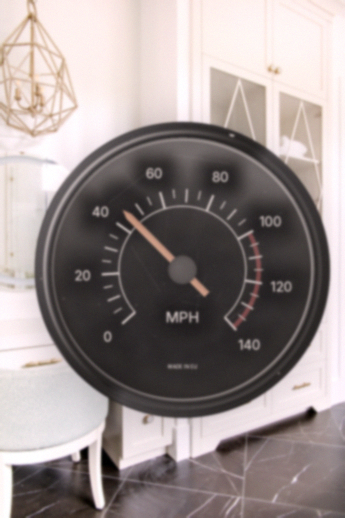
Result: 45 mph
